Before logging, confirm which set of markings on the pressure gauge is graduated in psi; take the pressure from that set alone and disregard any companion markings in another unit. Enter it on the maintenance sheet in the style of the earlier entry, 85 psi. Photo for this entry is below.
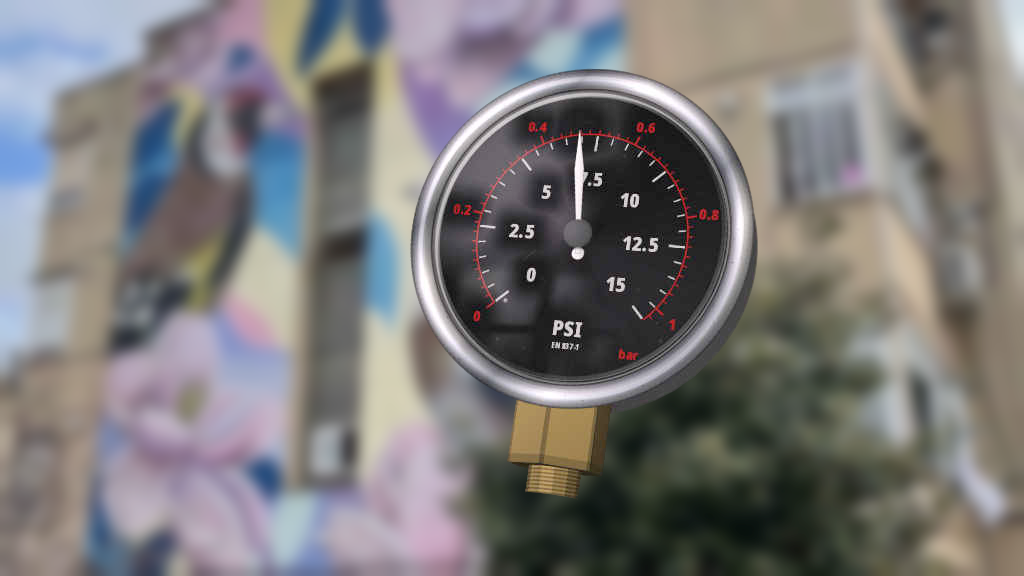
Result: 7 psi
